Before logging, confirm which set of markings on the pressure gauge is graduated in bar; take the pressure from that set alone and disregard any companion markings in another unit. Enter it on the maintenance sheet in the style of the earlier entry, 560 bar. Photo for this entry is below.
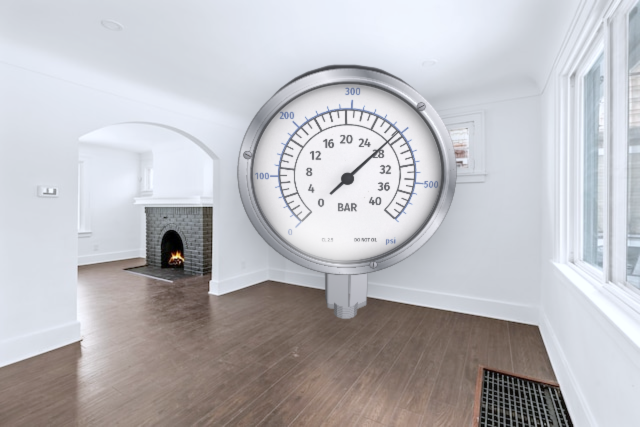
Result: 27 bar
